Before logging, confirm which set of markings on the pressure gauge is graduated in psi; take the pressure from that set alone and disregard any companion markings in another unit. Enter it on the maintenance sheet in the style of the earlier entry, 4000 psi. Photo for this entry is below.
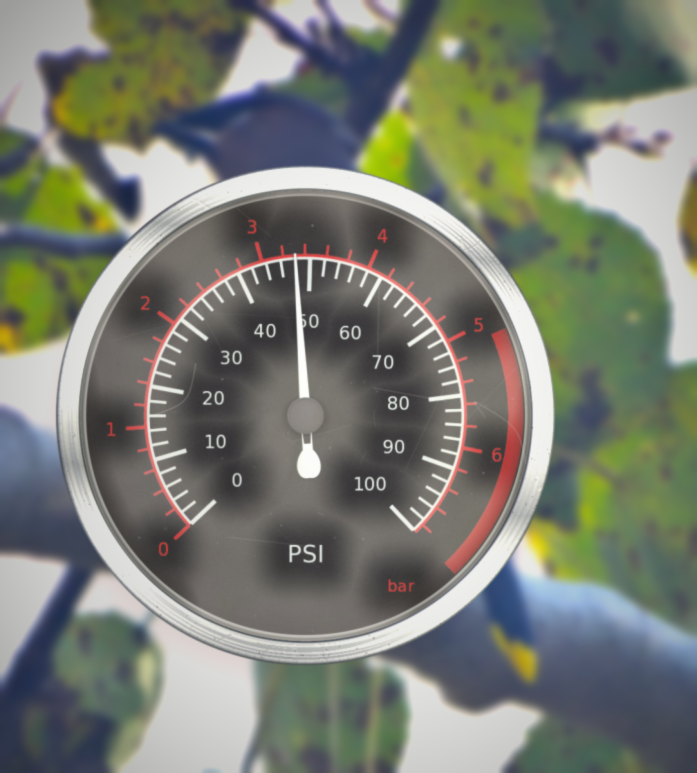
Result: 48 psi
